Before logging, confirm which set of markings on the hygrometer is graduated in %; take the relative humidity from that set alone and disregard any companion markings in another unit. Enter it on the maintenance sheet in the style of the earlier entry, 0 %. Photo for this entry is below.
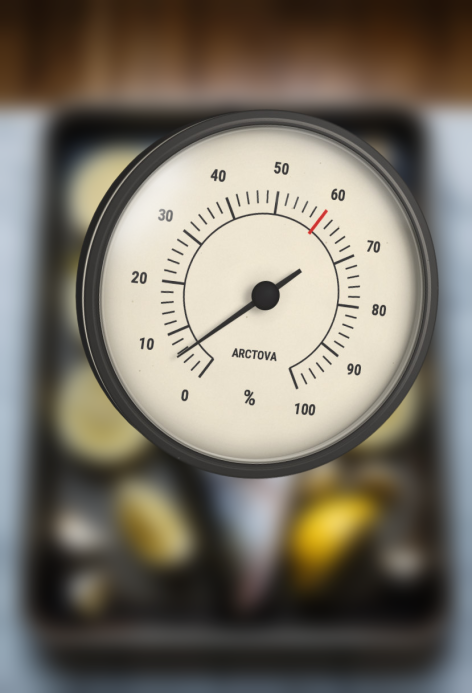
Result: 6 %
